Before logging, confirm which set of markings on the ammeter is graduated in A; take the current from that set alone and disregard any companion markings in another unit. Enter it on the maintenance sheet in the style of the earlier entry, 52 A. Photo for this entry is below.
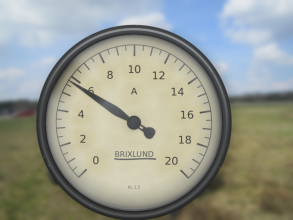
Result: 5.75 A
